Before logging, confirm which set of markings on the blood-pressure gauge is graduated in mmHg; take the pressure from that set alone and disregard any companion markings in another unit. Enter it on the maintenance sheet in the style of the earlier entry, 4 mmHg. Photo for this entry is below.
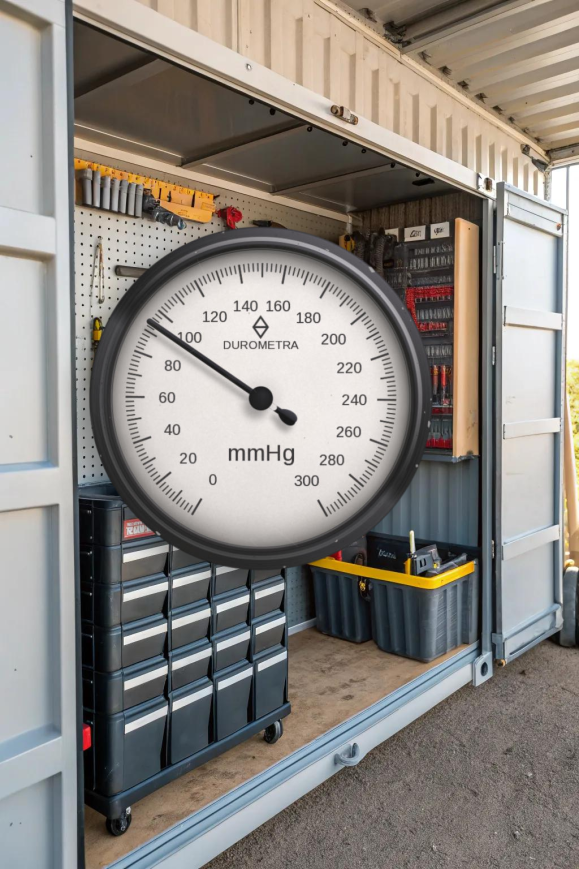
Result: 94 mmHg
